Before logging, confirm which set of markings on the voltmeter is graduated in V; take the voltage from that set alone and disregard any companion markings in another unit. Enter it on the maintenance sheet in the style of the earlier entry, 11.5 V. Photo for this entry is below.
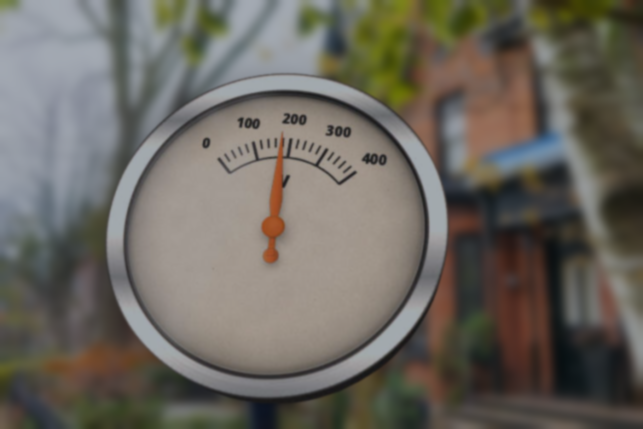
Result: 180 V
